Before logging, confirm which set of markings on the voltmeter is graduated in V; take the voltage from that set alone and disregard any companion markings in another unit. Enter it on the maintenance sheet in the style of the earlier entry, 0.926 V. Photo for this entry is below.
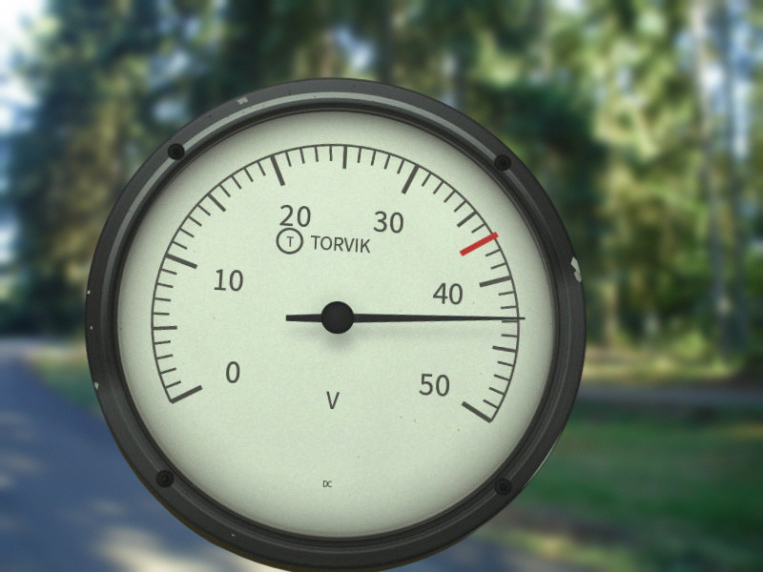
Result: 43 V
